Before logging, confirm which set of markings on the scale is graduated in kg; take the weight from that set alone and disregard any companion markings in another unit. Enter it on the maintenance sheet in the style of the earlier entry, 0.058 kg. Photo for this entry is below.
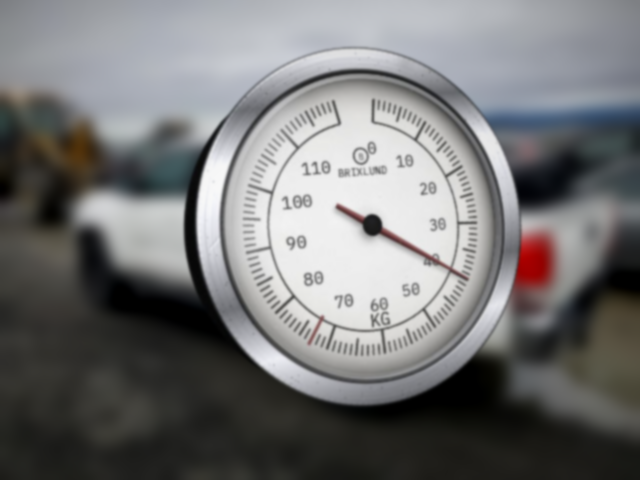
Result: 40 kg
